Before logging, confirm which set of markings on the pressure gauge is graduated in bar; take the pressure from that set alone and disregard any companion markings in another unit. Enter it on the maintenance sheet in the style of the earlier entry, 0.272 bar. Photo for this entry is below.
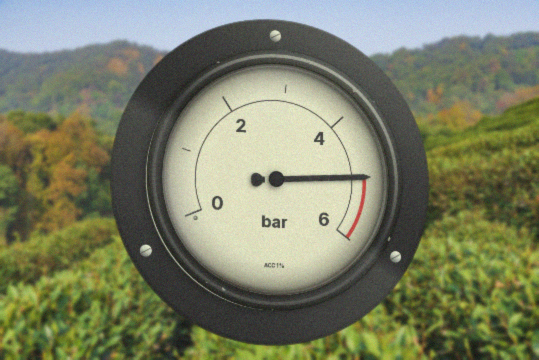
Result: 5 bar
